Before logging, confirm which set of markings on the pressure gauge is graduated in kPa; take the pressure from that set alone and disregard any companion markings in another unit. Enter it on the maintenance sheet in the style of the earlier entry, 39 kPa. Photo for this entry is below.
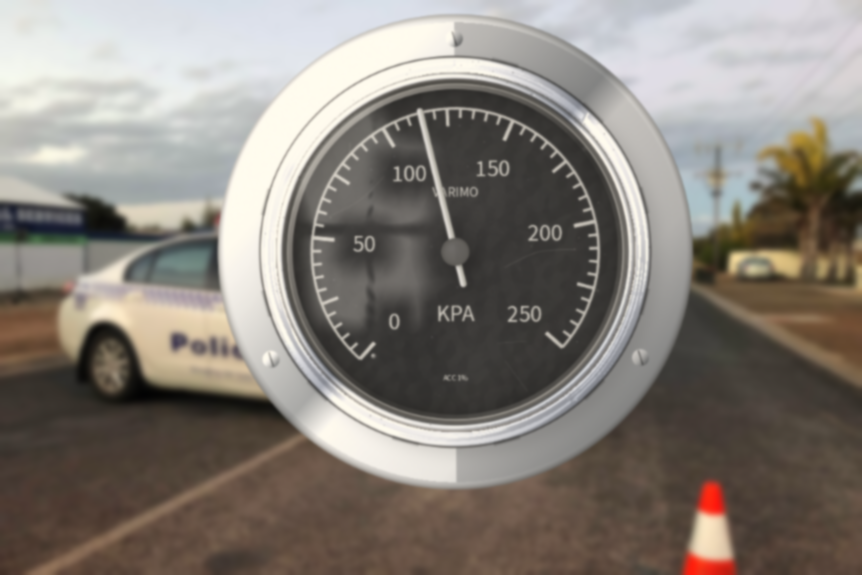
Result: 115 kPa
